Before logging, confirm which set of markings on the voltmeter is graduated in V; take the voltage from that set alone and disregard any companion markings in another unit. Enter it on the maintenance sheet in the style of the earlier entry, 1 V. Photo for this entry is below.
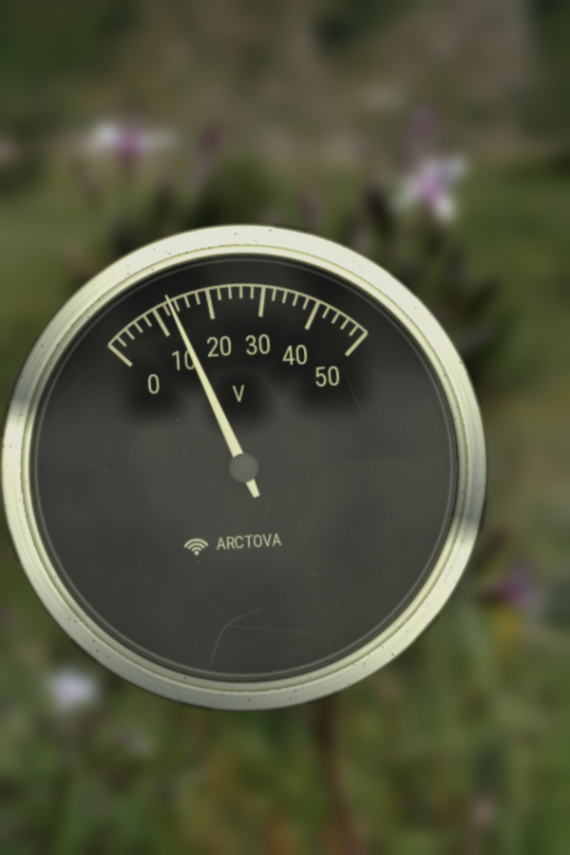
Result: 13 V
